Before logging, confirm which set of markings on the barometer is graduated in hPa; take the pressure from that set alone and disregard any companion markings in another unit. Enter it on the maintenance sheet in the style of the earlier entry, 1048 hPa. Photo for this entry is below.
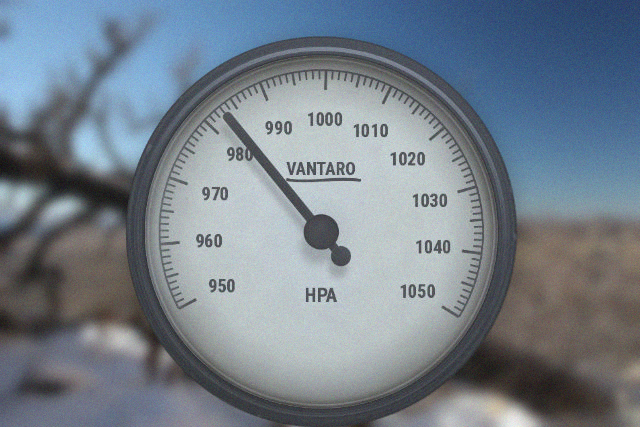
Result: 983 hPa
